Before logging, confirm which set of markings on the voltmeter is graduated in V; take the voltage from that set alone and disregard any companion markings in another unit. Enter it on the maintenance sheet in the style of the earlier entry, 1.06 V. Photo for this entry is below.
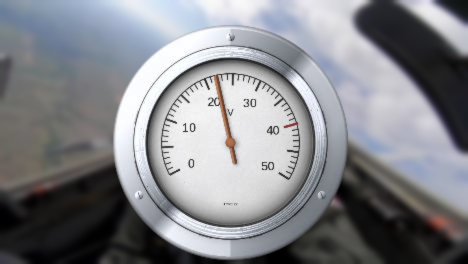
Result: 22 V
